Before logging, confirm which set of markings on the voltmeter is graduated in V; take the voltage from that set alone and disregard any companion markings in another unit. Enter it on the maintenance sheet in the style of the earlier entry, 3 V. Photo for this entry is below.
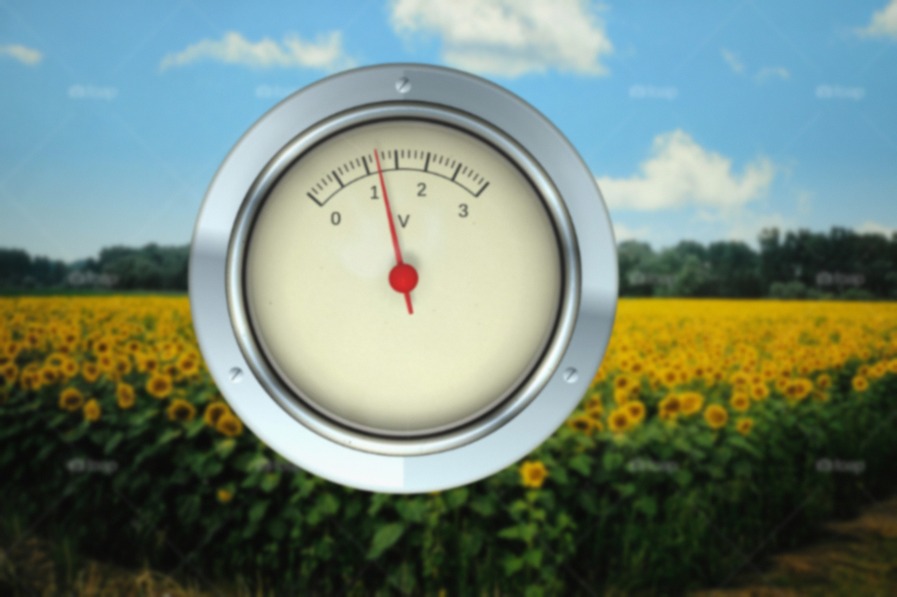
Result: 1.2 V
